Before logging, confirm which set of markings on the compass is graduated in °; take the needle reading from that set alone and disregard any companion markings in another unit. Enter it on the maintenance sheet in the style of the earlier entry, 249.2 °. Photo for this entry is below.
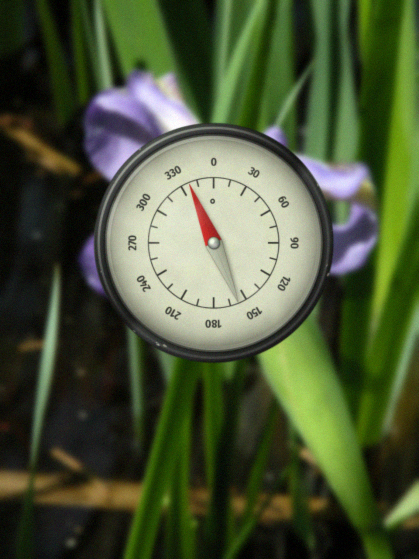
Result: 337.5 °
